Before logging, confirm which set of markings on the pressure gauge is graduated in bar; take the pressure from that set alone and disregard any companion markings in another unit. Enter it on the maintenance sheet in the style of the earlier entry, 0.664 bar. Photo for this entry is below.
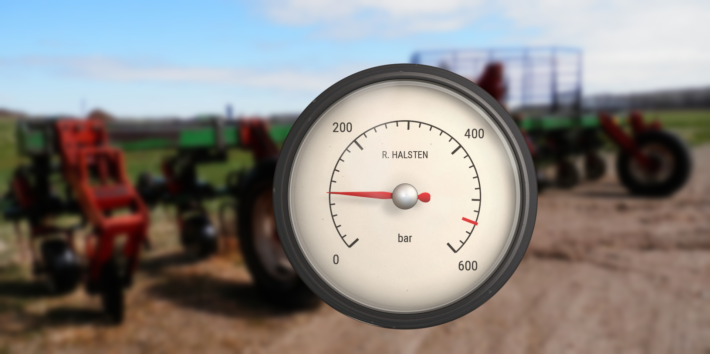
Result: 100 bar
